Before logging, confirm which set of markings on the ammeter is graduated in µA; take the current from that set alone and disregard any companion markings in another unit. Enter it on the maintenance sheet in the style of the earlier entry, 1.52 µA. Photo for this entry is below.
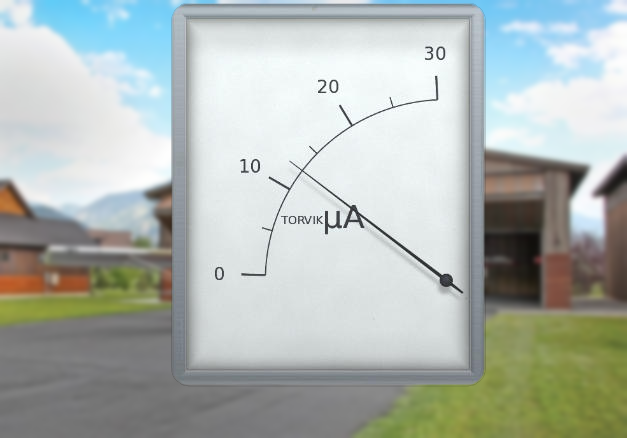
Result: 12.5 µA
